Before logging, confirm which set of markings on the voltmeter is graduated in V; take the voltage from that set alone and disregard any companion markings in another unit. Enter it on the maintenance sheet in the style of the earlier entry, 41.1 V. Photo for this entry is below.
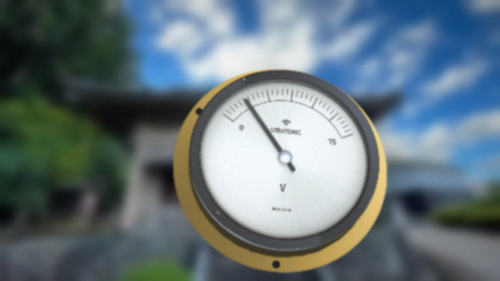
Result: 2.5 V
